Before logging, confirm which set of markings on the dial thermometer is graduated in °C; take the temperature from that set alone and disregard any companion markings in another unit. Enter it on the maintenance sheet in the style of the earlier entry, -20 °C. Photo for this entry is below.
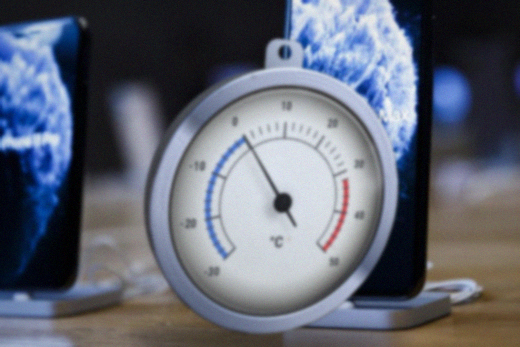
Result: 0 °C
